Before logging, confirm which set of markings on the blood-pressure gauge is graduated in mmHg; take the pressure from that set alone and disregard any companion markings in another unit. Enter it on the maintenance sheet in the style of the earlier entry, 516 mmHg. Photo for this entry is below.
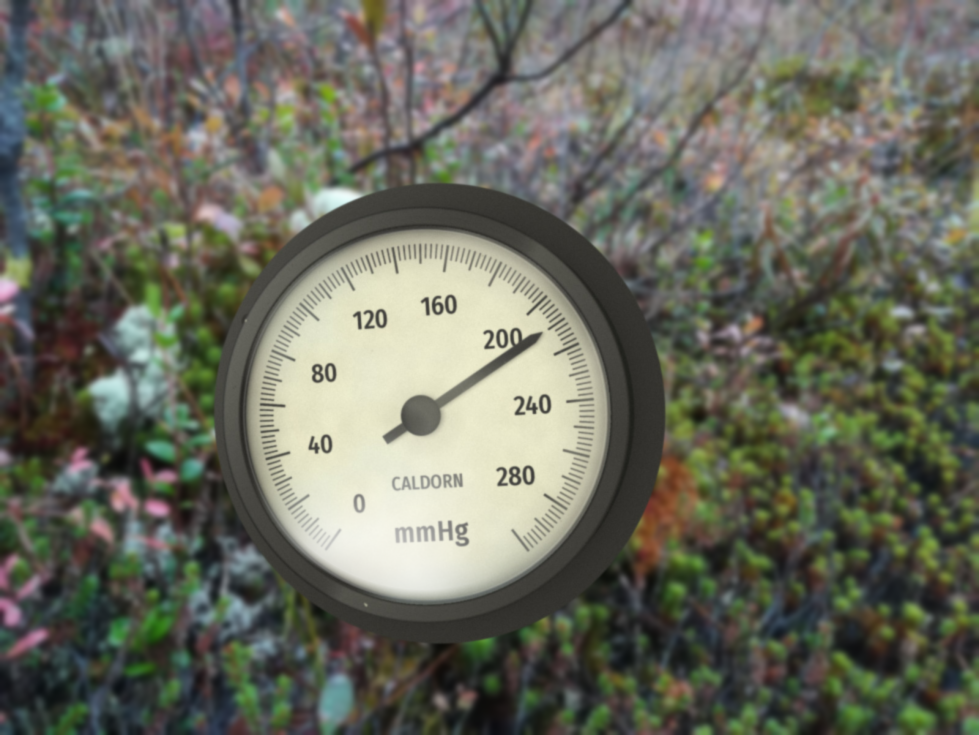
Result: 210 mmHg
